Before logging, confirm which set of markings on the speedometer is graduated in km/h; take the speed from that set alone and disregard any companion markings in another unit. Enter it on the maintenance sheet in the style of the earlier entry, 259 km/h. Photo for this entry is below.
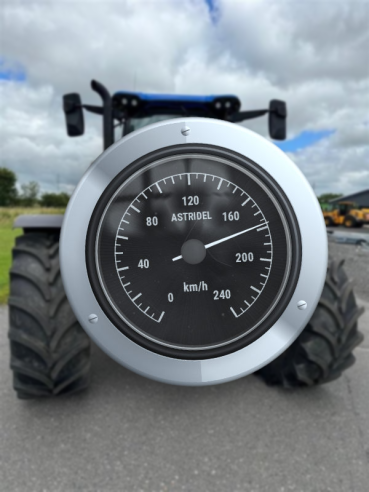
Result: 177.5 km/h
